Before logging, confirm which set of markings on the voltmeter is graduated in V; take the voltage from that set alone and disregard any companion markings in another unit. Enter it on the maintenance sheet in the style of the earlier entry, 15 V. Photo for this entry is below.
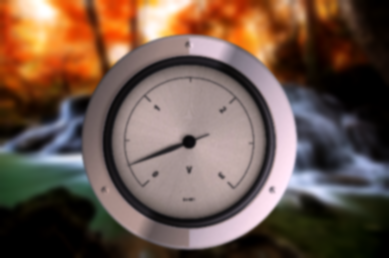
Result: 0.25 V
